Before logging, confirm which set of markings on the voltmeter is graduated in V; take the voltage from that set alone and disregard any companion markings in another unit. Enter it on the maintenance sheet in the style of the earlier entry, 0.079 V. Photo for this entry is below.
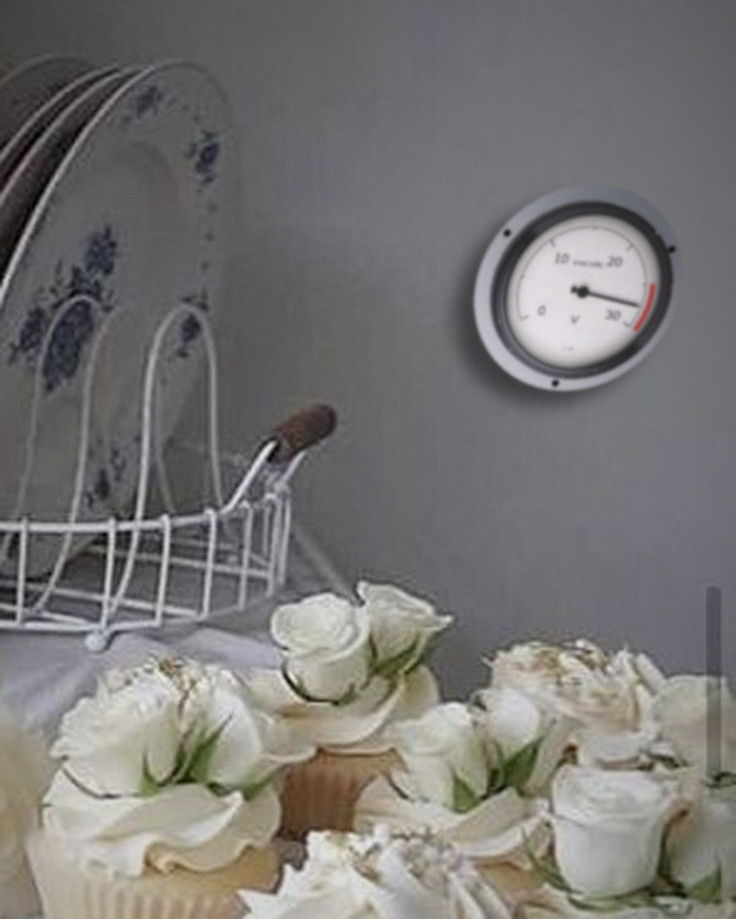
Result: 27.5 V
